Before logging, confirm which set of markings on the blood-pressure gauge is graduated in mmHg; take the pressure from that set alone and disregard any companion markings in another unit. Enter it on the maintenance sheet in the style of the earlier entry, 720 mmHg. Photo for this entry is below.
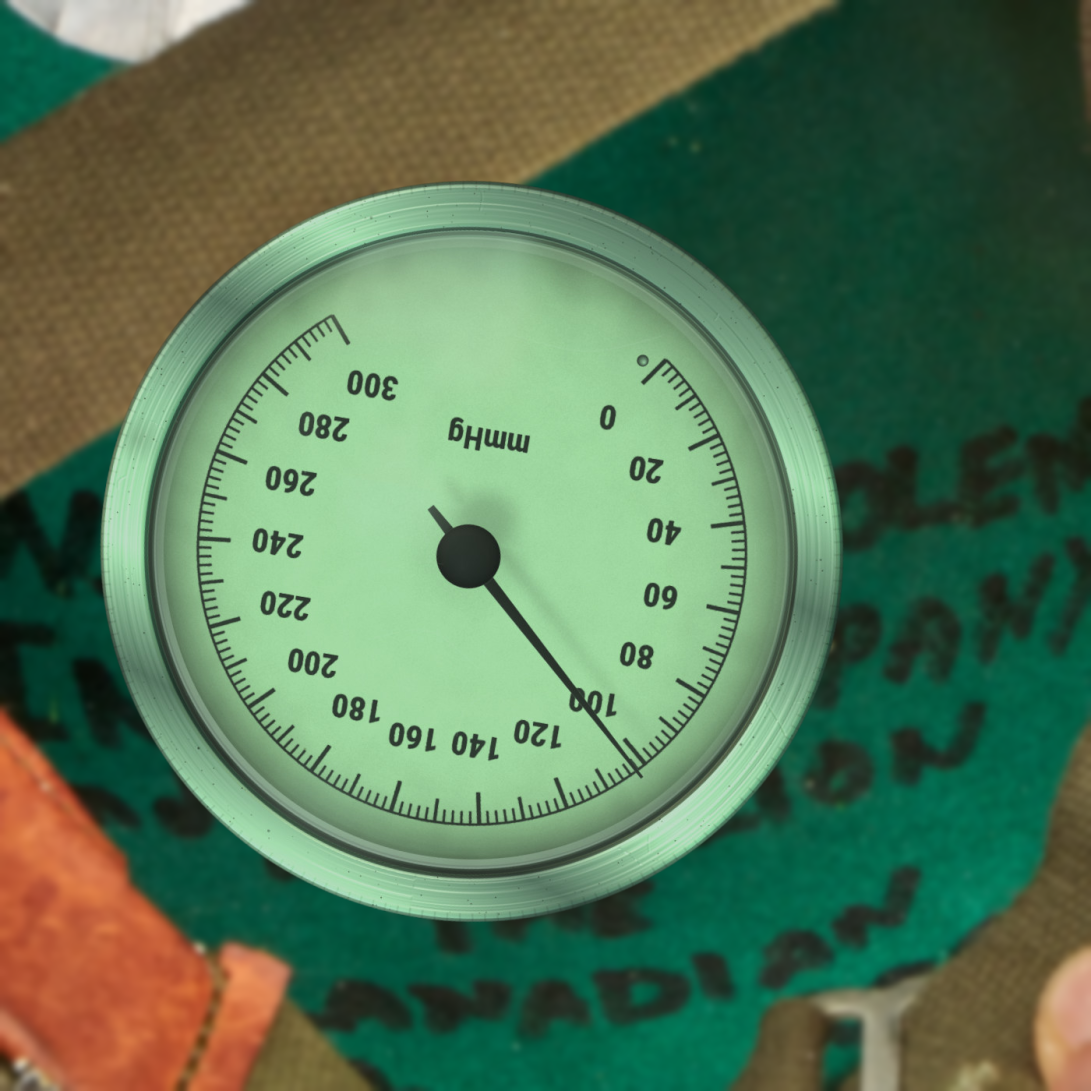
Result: 102 mmHg
